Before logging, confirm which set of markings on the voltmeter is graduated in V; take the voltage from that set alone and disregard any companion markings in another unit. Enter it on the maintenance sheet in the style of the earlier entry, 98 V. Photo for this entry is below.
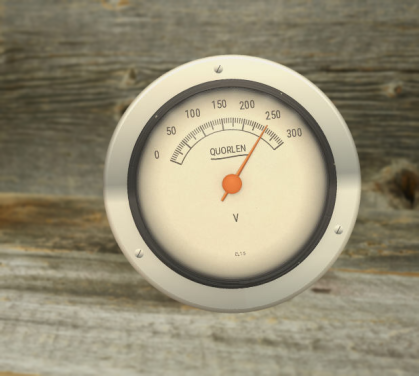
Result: 250 V
